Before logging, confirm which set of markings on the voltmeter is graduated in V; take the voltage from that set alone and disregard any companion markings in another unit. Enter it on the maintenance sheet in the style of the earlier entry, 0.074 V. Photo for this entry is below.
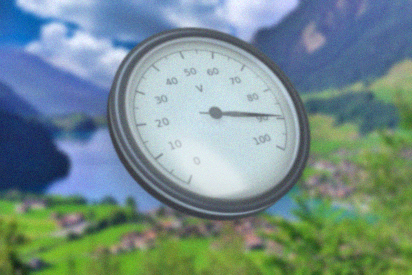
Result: 90 V
